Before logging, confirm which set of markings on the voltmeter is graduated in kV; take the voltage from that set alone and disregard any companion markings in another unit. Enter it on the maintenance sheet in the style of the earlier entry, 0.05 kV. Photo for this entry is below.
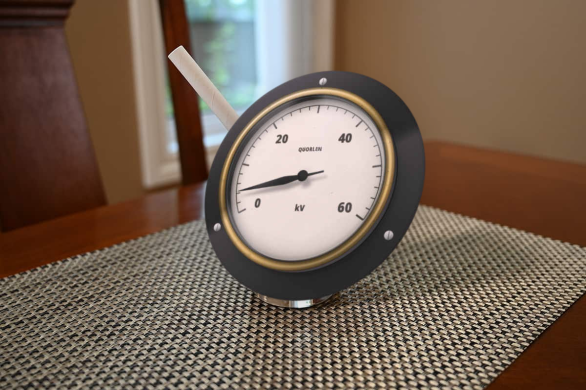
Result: 4 kV
